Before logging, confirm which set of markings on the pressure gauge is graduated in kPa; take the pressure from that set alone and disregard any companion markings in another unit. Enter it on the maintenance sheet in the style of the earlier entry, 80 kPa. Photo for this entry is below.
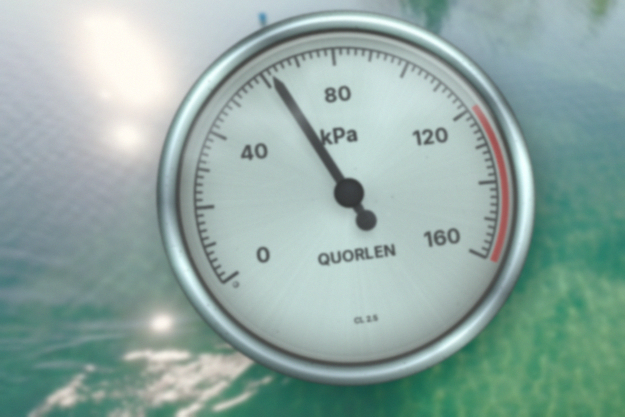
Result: 62 kPa
